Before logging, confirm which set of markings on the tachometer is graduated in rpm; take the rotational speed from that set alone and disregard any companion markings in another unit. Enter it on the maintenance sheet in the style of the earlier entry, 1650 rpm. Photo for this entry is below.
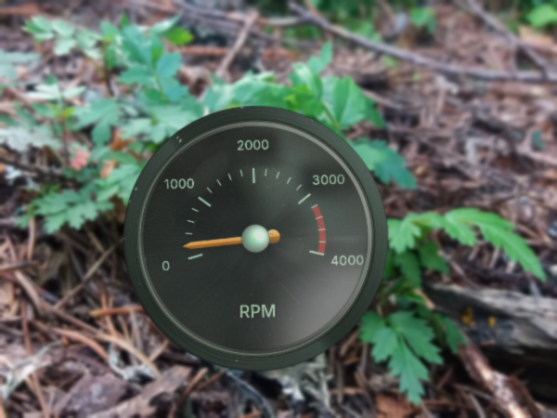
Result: 200 rpm
